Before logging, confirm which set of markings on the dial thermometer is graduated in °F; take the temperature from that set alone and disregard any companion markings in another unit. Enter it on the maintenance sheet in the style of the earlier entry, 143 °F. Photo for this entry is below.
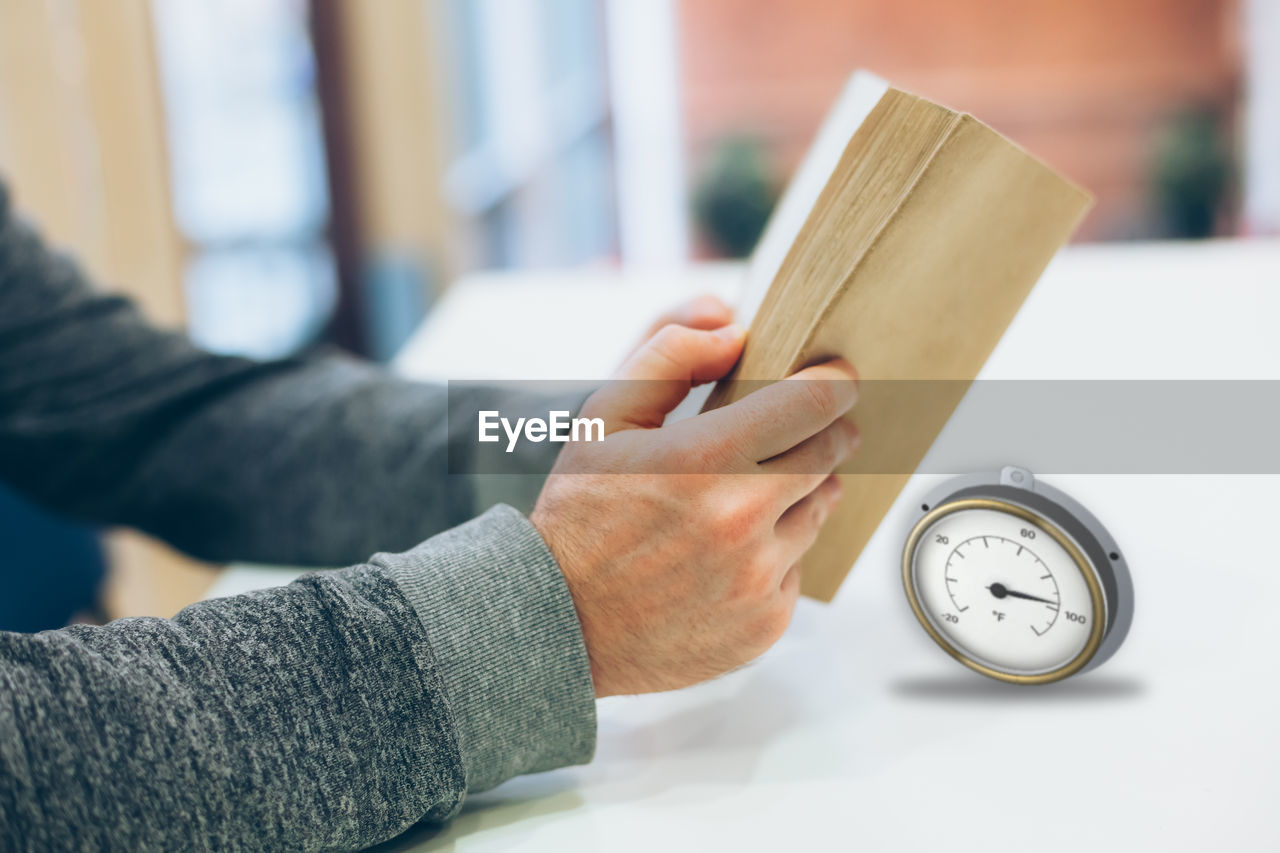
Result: 95 °F
